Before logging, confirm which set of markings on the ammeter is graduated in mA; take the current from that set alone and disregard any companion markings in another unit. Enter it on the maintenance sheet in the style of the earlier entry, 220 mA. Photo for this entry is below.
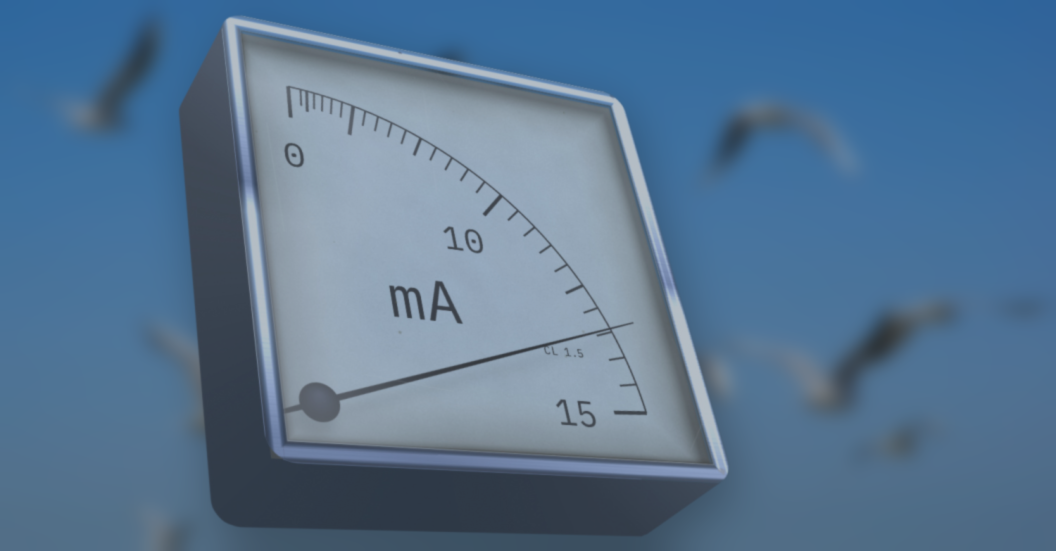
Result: 13.5 mA
